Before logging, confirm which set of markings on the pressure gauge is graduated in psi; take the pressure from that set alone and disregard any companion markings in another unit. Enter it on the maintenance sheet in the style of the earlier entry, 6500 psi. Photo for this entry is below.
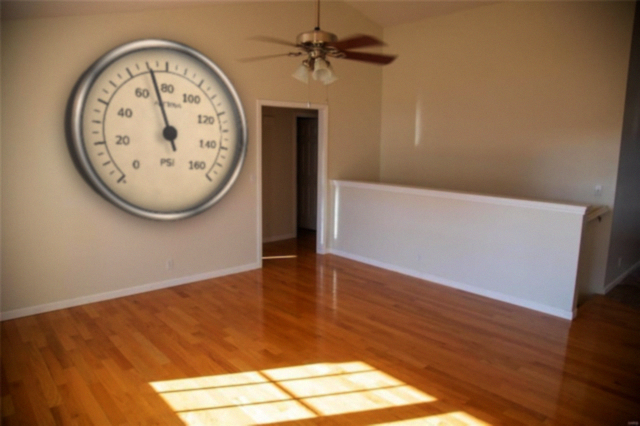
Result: 70 psi
